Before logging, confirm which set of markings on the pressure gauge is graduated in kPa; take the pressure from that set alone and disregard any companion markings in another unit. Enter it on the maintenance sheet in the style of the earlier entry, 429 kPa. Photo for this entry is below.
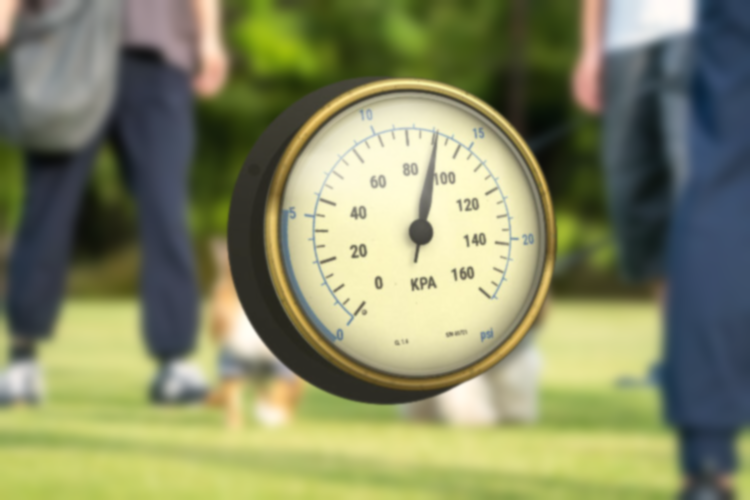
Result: 90 kPa
